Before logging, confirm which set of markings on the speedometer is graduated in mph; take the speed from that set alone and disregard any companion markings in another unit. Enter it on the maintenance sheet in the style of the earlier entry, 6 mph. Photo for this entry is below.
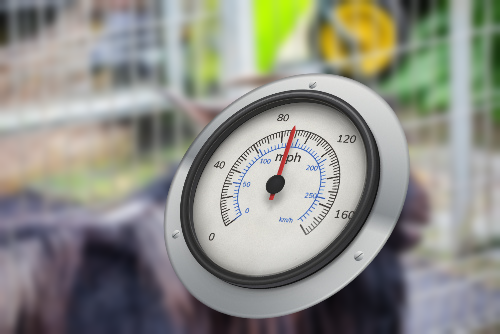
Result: 90 mph
